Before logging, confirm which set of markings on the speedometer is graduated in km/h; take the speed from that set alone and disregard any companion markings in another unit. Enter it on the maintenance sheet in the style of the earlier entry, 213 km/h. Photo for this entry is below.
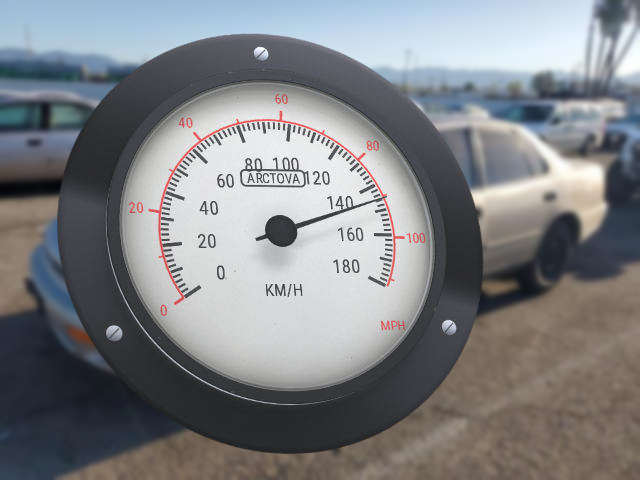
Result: 146 km/h
